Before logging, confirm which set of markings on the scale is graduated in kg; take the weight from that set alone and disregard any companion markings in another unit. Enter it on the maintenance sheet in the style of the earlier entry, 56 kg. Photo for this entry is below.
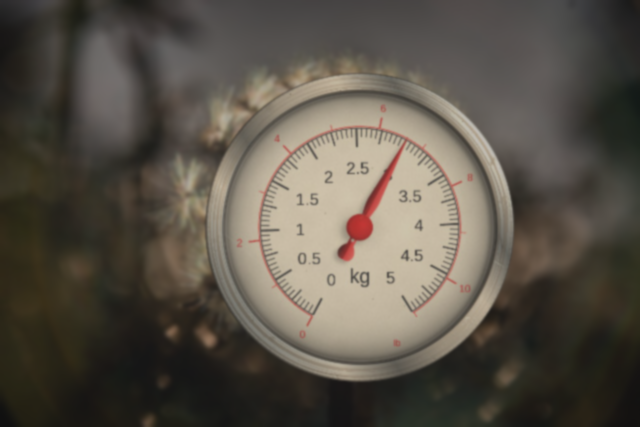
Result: 3 kg
